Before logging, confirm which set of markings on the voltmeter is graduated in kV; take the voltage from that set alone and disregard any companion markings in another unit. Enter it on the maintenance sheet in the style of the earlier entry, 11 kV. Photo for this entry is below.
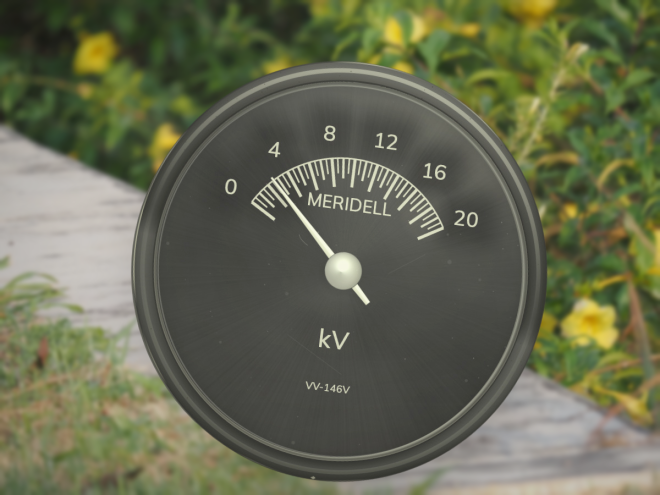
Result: 2.5 kV
